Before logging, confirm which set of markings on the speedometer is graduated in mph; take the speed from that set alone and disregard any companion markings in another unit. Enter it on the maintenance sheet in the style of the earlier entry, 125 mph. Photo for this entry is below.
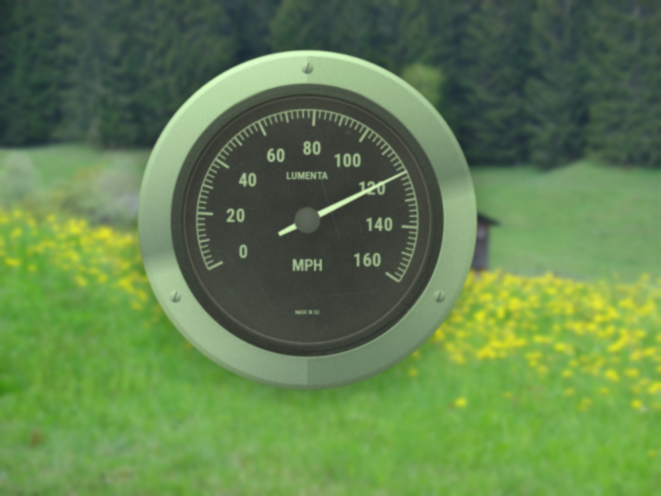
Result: 120 mph
